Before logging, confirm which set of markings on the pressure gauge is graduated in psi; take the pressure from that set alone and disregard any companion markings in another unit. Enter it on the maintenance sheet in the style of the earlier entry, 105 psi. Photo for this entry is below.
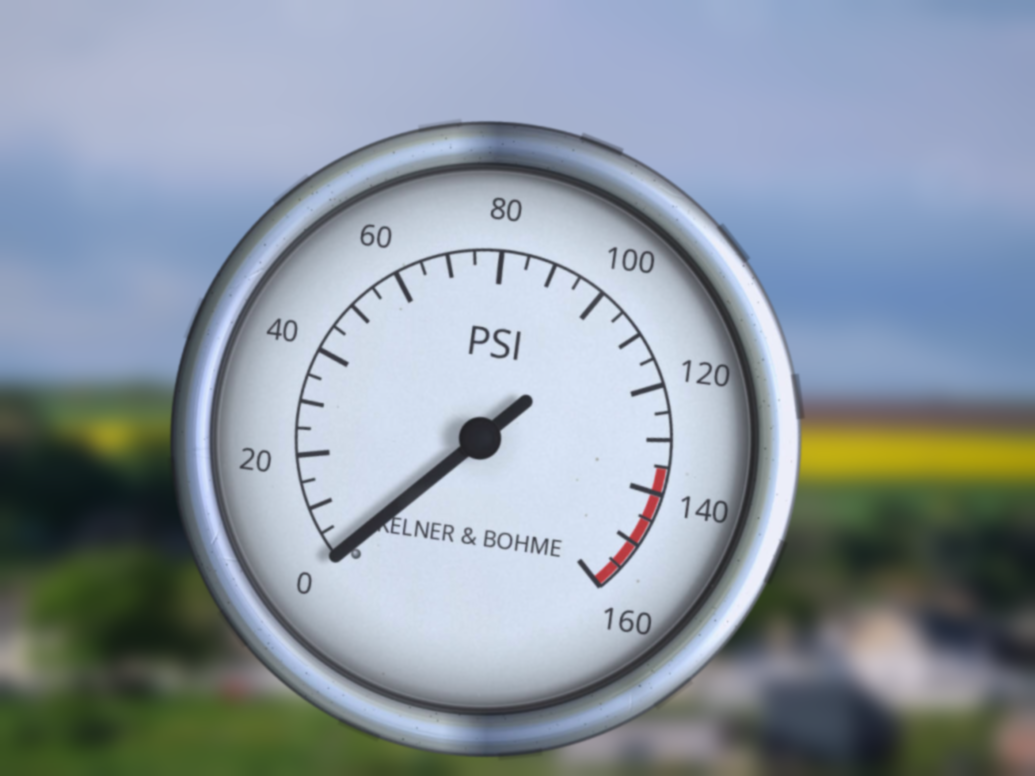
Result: 0 psi
